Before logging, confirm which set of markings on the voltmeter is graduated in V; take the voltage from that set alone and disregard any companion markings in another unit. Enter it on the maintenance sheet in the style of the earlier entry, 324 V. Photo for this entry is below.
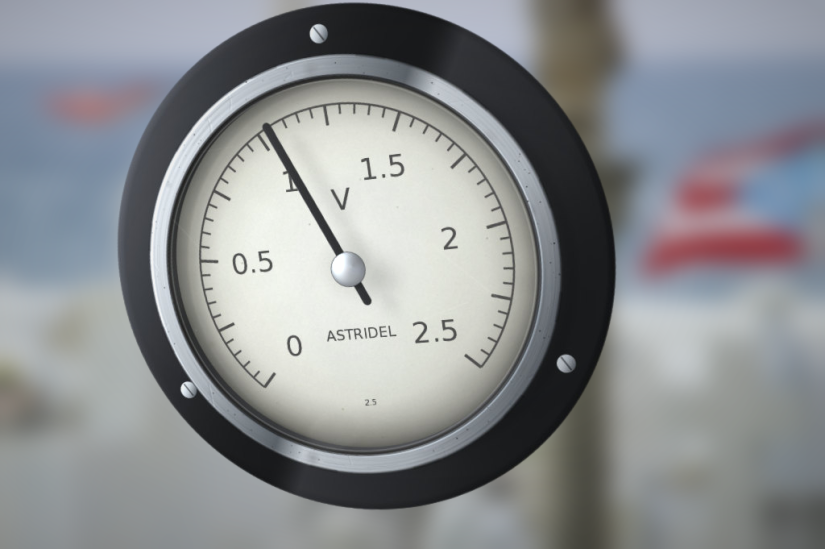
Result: 1.05 V
